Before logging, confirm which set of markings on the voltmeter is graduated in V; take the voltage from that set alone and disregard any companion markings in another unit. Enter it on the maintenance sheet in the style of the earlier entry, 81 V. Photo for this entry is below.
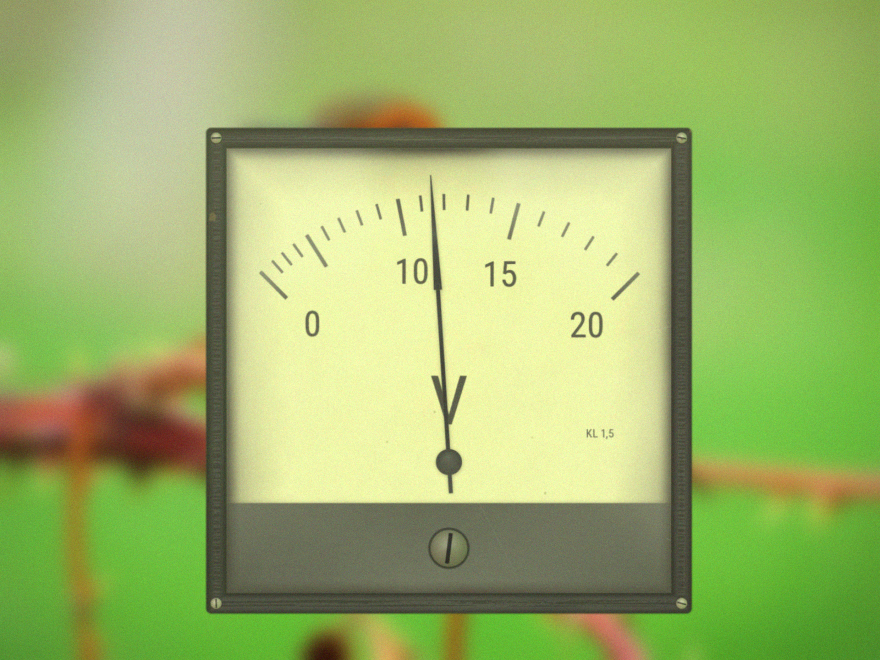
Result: 11.5 V
